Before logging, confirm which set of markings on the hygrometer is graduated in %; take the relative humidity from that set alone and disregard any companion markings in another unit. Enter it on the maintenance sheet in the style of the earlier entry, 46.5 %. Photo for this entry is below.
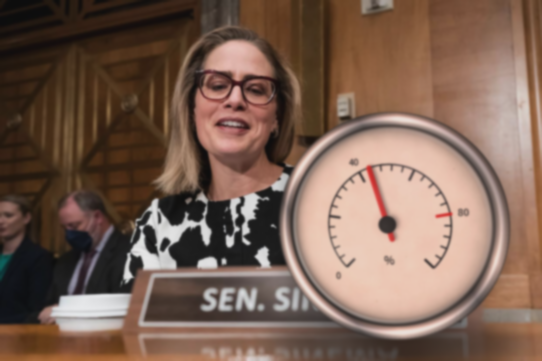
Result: 44 %
